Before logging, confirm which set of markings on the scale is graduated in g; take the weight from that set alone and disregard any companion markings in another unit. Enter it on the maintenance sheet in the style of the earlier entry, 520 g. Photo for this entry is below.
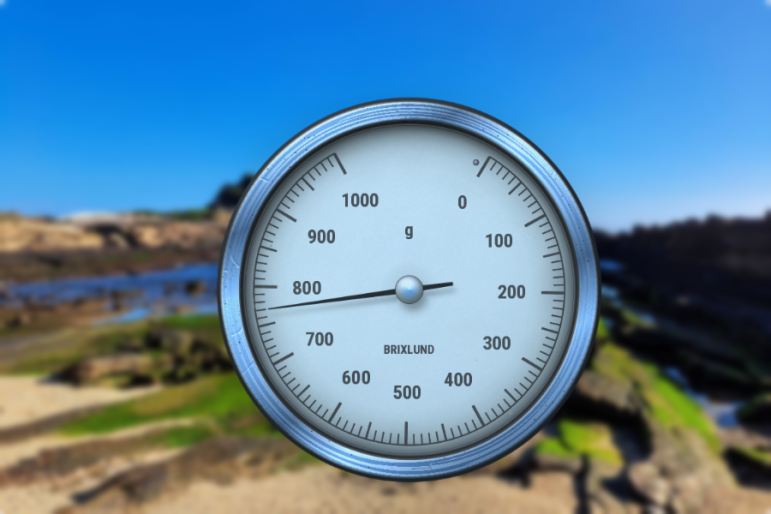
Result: 770 g
